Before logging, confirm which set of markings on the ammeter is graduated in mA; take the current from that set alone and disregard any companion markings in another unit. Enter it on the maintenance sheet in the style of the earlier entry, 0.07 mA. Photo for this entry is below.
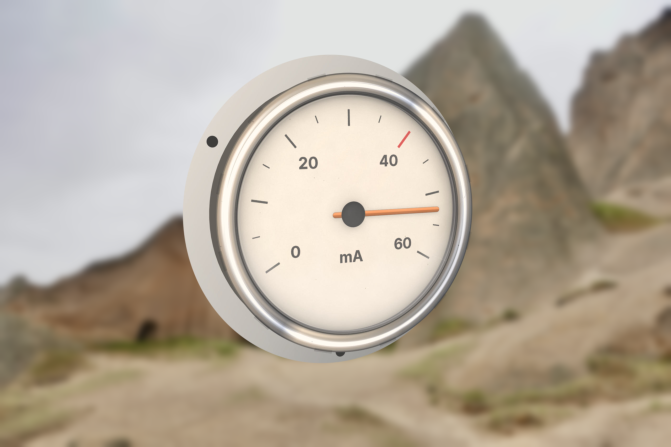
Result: 52.5 mA
